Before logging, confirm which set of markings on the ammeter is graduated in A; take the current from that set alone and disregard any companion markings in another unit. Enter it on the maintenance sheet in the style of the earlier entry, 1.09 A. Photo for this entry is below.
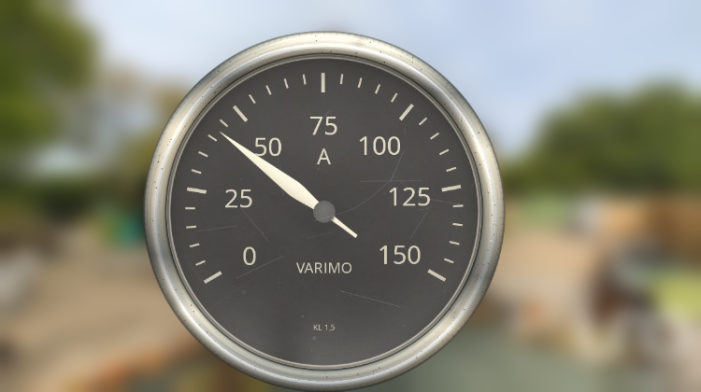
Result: 42.5 A
